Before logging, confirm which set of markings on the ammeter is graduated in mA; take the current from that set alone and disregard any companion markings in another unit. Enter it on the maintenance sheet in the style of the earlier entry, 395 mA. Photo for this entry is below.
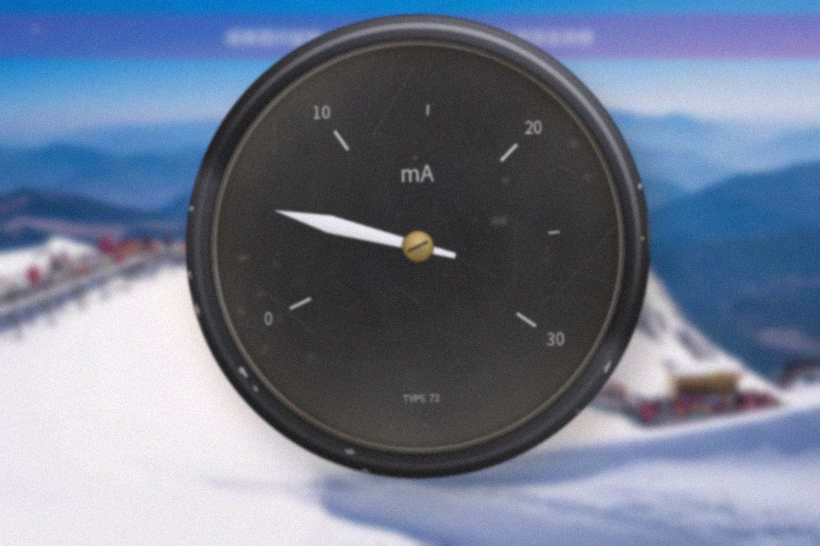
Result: 5 mA
